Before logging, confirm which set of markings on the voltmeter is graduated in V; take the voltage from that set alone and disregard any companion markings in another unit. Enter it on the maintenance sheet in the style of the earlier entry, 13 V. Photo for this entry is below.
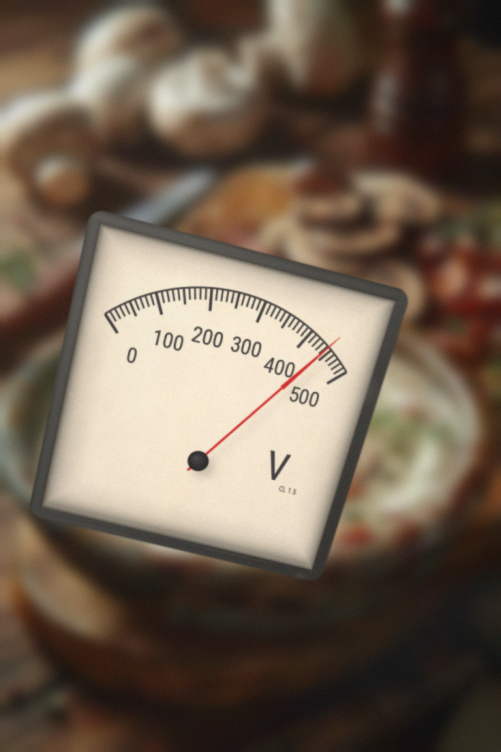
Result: 440 V
